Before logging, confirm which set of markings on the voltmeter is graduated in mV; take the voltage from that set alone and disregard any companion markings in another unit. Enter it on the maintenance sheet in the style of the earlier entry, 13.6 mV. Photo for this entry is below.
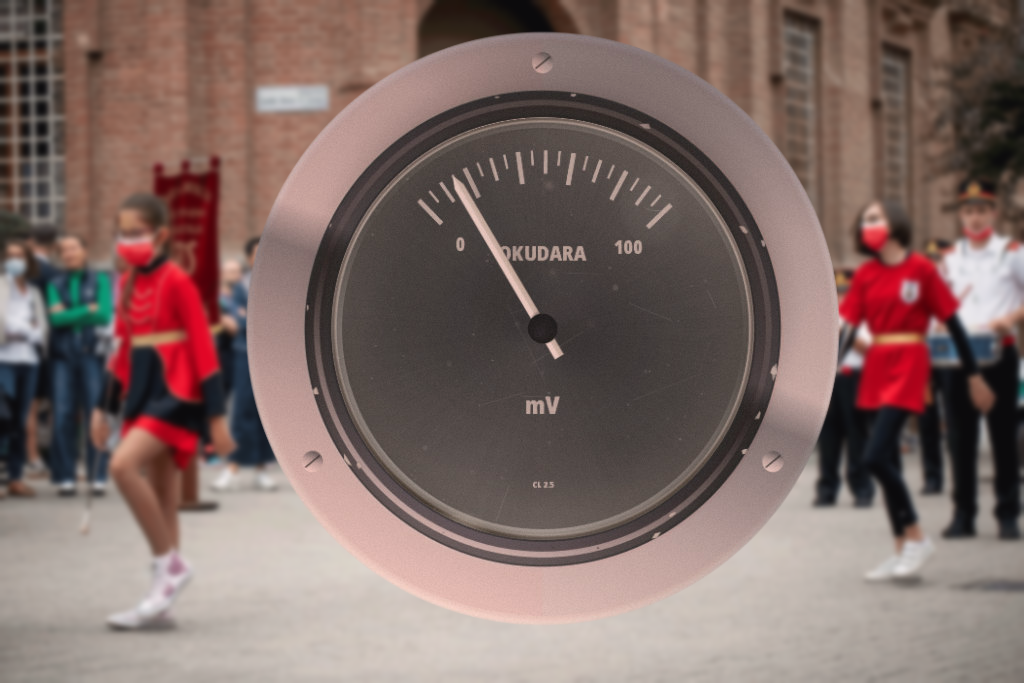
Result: 15 mV
